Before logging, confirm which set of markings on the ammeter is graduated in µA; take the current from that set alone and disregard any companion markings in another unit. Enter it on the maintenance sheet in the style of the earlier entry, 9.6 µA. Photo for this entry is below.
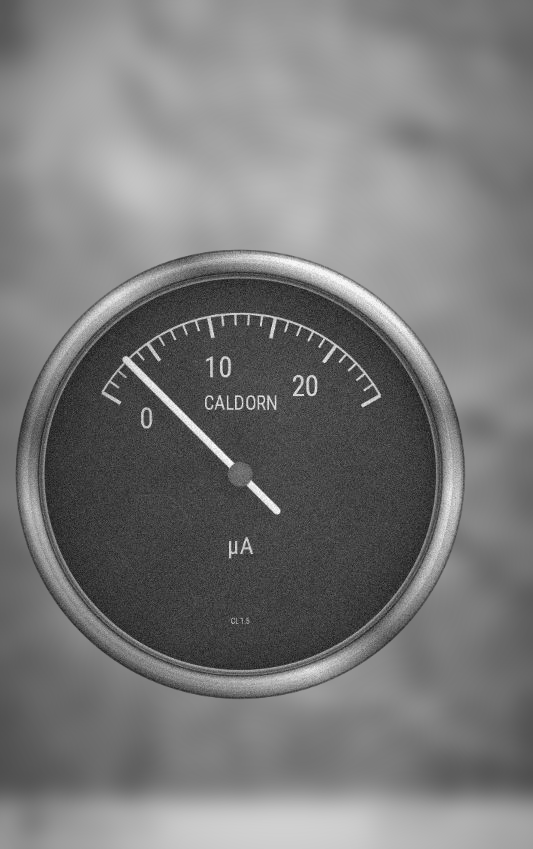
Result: 3 µA
